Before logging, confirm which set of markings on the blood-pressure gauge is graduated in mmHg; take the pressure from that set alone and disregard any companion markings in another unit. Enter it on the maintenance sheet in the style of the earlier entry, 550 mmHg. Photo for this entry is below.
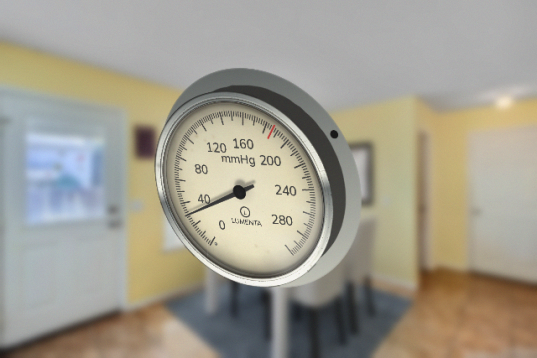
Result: 30 mmHg
